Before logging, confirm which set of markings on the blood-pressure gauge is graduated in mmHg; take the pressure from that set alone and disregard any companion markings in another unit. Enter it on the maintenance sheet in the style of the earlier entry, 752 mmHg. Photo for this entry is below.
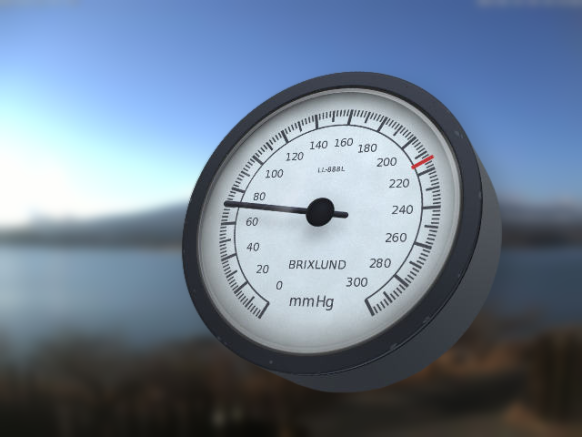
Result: 70 mmHg
